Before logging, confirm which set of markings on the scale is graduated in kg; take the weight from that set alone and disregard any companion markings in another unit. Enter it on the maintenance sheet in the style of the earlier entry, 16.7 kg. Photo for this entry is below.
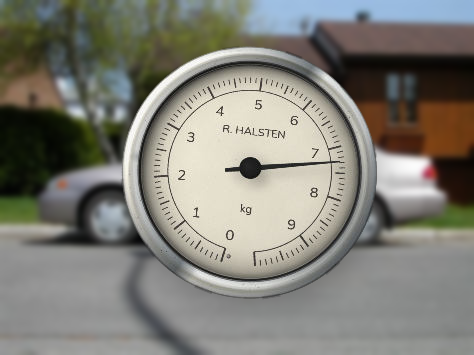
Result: 7.3 kg
